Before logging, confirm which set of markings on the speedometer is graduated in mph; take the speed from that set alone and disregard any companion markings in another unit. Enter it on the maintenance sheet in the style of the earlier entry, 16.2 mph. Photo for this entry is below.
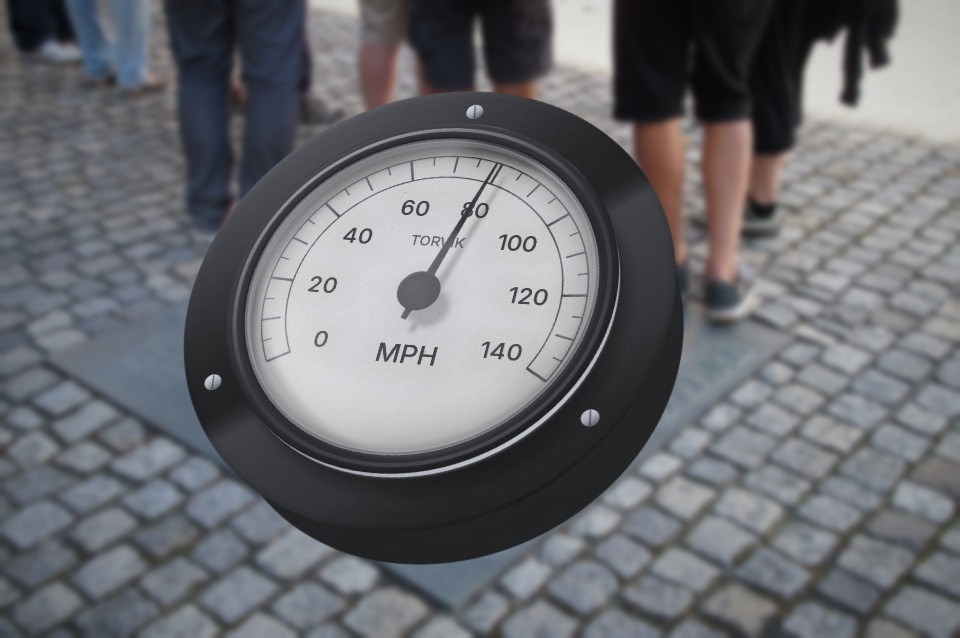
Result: 80 mph
